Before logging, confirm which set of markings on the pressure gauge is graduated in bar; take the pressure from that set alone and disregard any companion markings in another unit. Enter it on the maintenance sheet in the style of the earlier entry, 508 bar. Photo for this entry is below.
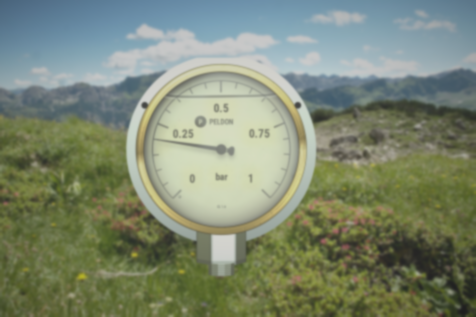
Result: 0.2 bar
